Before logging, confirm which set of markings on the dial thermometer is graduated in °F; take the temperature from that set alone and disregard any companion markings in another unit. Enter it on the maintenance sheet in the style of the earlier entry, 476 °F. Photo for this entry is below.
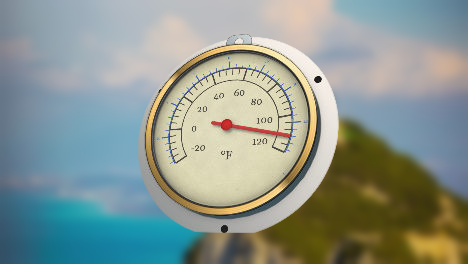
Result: 112 °F
